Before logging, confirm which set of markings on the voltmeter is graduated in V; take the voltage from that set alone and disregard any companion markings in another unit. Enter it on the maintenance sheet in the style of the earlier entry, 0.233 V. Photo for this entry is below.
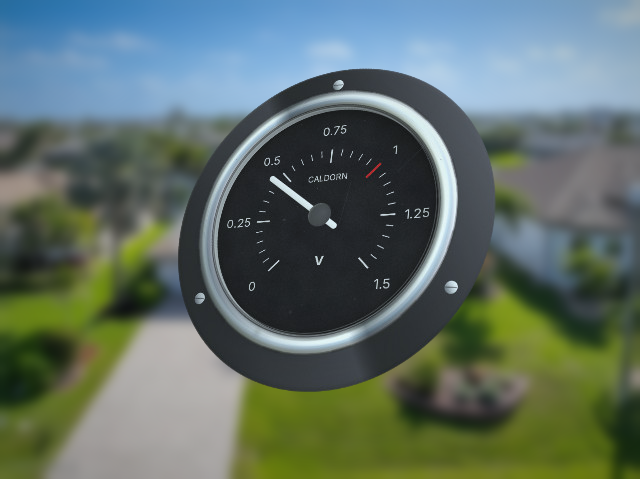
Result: 0.45 V
